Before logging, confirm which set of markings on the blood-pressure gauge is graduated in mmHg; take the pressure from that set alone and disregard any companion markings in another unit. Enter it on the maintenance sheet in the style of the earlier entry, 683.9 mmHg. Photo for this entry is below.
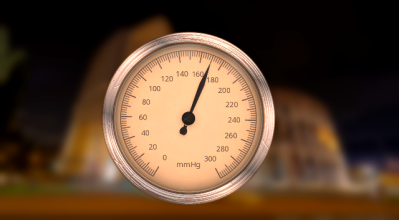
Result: 170 mmHg
